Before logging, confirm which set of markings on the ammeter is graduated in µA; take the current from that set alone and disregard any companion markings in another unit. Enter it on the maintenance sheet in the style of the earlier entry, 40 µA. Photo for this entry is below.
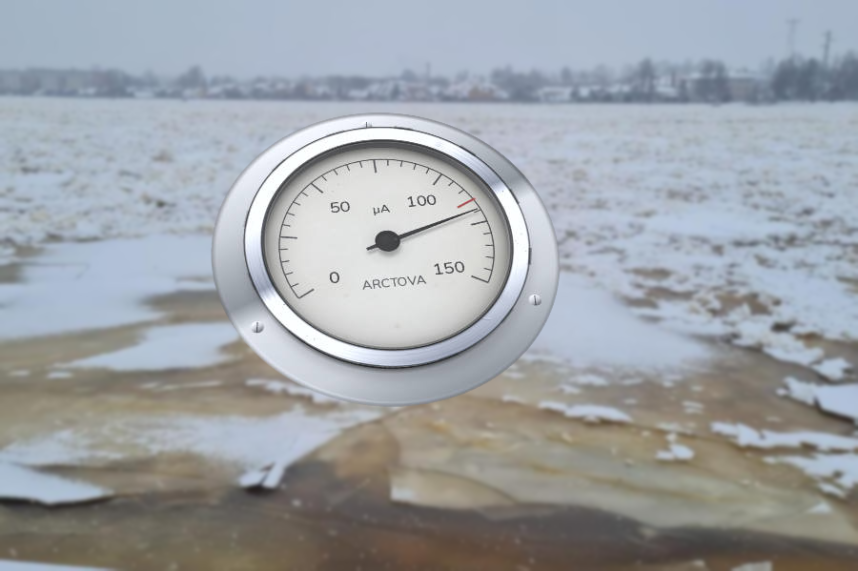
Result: 120 µA
